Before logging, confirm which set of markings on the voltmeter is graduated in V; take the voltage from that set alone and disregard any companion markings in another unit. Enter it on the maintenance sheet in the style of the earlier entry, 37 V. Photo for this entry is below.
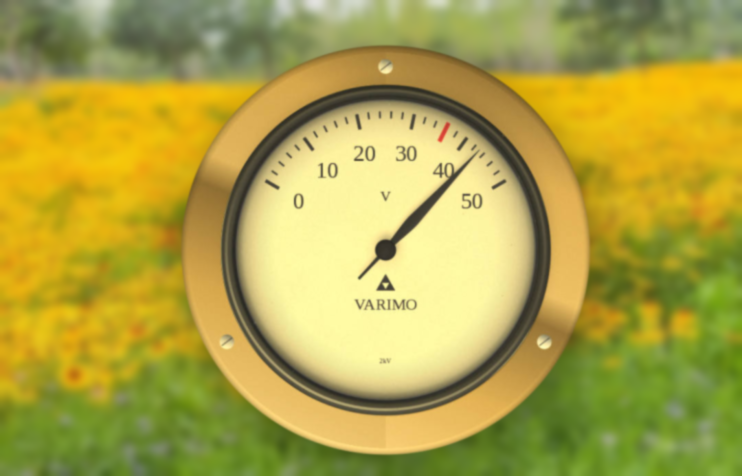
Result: 43 V
